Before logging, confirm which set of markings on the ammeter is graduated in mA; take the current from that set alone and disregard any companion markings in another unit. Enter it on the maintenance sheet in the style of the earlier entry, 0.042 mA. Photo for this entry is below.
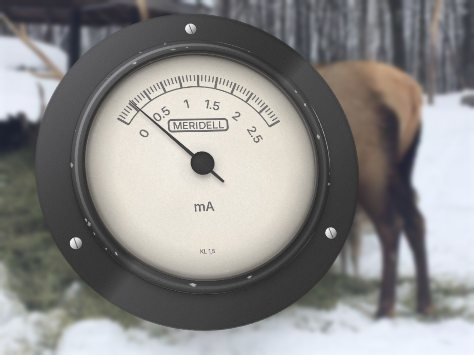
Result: 0.25 mA
